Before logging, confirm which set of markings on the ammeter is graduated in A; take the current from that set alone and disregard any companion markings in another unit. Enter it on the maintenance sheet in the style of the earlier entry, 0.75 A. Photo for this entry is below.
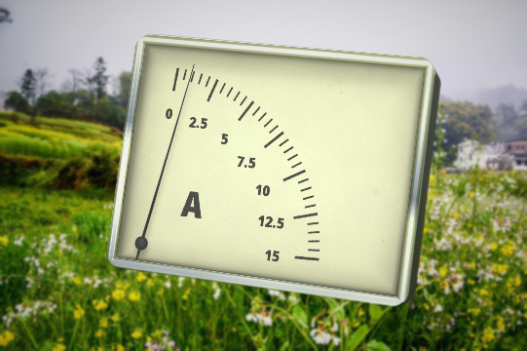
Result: 1 A
